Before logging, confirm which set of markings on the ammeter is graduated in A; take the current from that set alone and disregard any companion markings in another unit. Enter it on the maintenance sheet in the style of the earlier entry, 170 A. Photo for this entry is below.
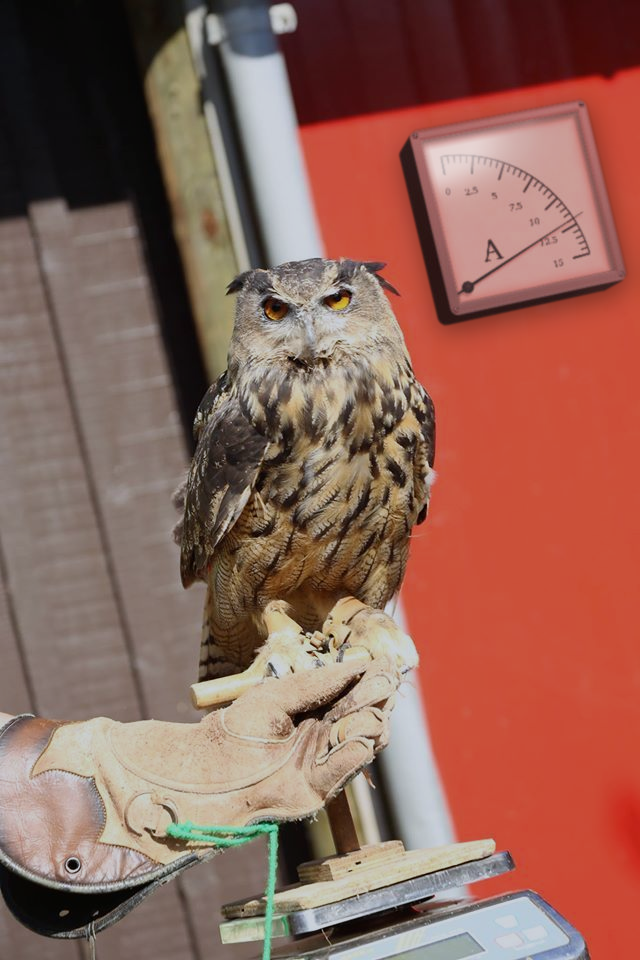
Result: 12 A
